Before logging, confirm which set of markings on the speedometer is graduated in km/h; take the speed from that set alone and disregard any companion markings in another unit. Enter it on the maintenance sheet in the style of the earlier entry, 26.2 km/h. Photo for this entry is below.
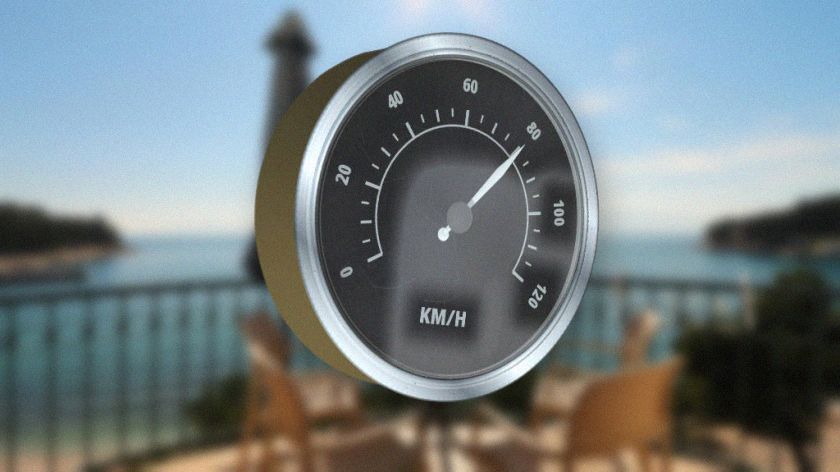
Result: 80 km/h
